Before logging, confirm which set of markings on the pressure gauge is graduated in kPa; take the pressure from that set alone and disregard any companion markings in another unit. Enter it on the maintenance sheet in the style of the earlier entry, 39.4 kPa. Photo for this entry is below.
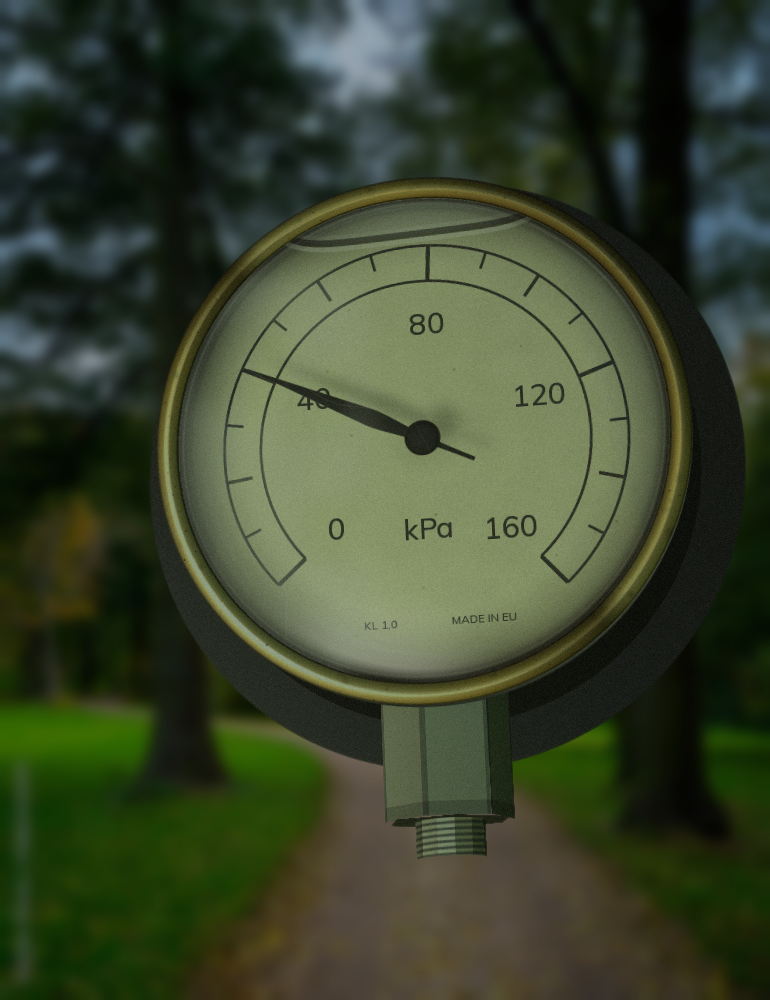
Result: 40 kPa
